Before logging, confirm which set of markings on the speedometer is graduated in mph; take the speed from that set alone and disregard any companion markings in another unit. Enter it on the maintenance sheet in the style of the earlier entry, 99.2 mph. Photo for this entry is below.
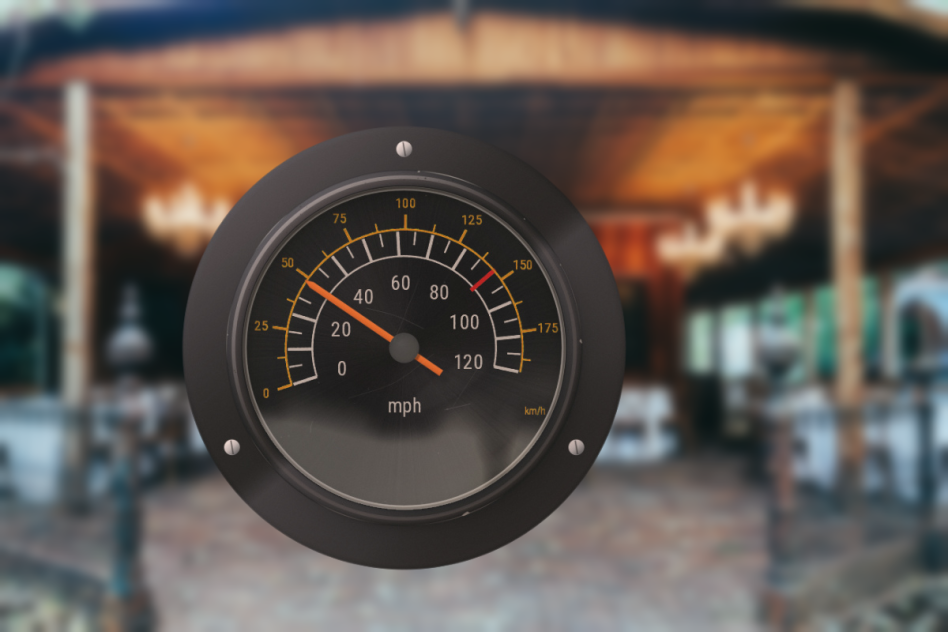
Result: 30 mph
